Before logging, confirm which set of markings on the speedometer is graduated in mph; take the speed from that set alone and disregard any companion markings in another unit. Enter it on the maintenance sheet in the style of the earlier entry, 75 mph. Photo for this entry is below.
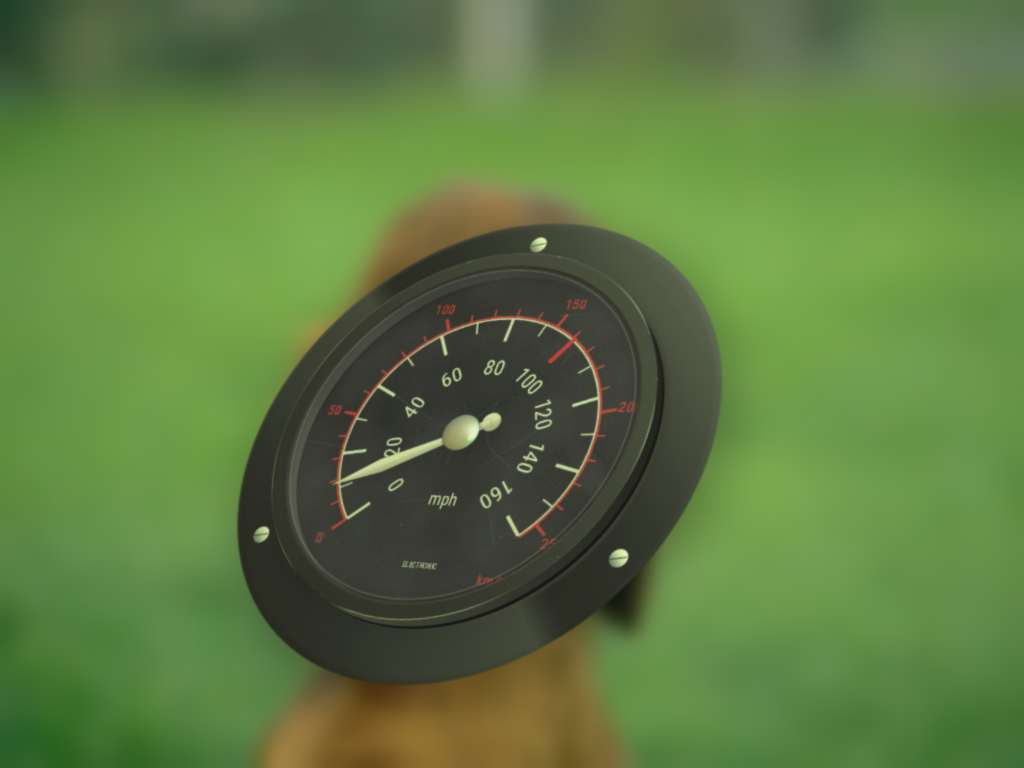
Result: 10 mph
